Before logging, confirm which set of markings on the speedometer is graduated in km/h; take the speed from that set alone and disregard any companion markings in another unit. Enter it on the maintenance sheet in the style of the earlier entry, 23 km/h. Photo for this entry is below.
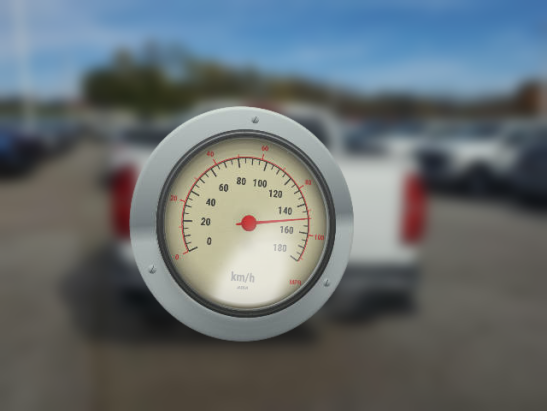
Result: 150 km/h
